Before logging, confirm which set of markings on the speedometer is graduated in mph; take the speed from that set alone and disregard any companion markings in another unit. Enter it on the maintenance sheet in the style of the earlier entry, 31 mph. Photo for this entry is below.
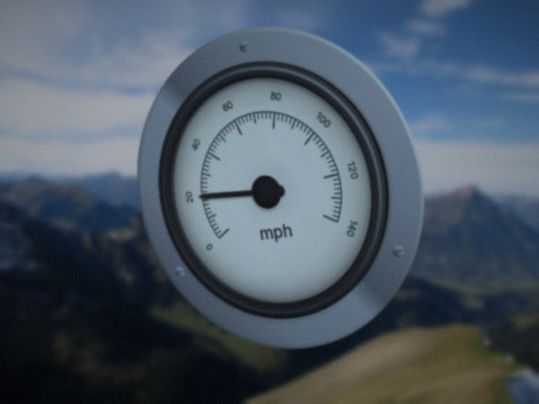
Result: 20 mph
